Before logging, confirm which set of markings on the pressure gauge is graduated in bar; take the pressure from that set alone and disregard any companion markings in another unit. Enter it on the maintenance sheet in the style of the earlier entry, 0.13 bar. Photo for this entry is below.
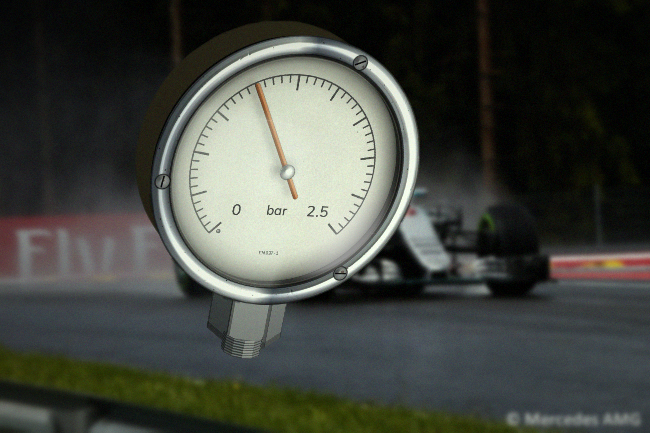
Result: 1 bar
